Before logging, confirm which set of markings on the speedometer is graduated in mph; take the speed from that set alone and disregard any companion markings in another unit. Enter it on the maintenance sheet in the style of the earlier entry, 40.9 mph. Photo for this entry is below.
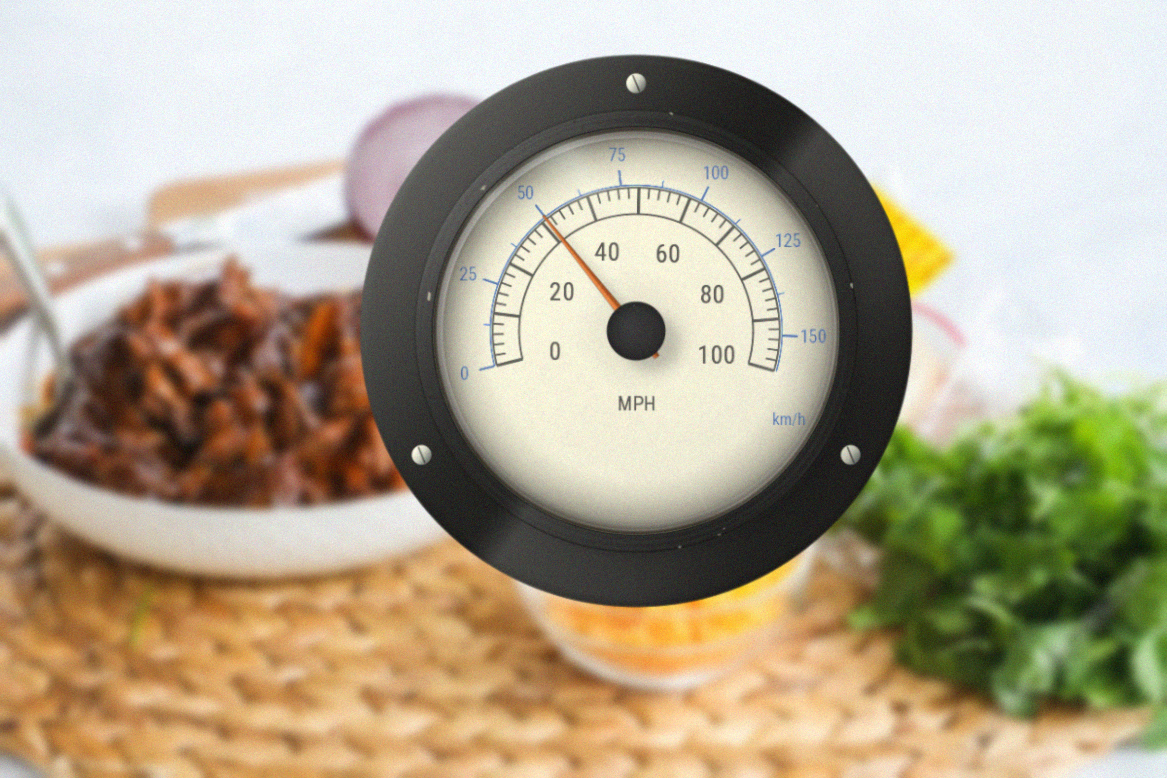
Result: 31 mph
